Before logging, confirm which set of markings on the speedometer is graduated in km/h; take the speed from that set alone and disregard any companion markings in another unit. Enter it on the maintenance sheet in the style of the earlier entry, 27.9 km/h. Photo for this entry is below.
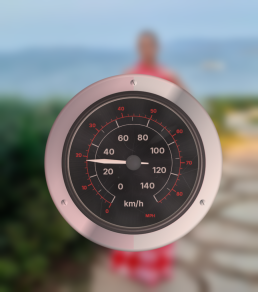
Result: 30 km/h
